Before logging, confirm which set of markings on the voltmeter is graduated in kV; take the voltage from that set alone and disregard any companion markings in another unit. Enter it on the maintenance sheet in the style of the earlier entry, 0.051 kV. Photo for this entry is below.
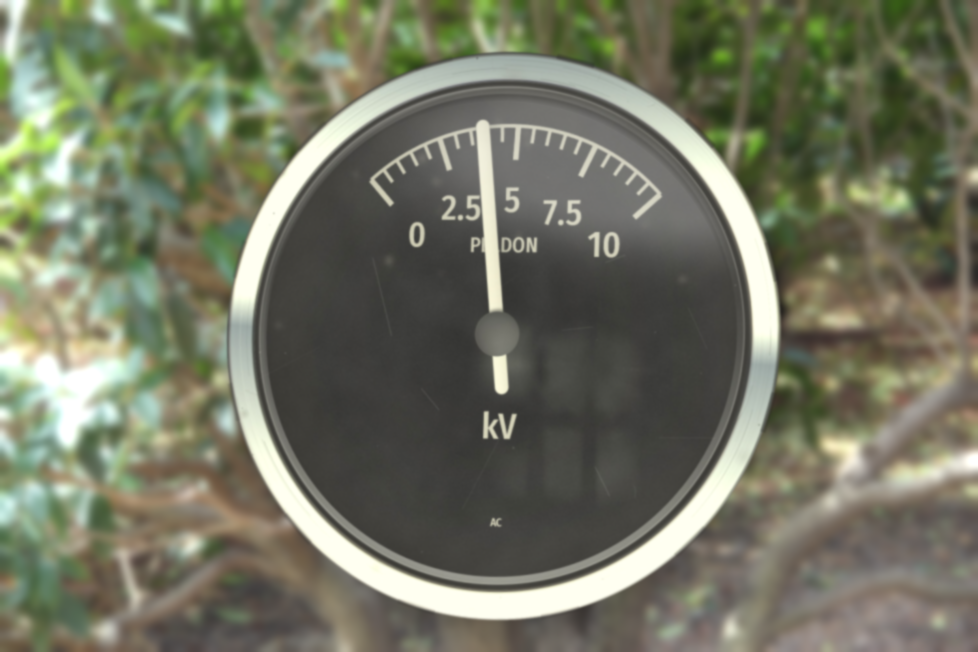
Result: 4 kV
